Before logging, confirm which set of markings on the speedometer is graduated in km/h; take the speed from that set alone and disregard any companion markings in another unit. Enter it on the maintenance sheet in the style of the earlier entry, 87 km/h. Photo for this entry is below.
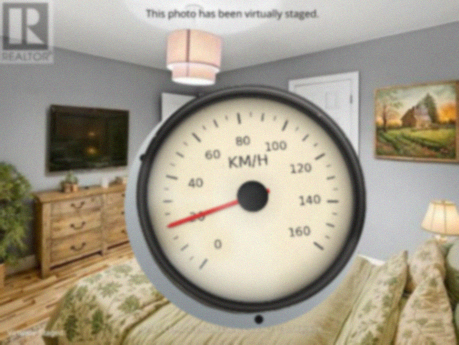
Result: 20 km/h
